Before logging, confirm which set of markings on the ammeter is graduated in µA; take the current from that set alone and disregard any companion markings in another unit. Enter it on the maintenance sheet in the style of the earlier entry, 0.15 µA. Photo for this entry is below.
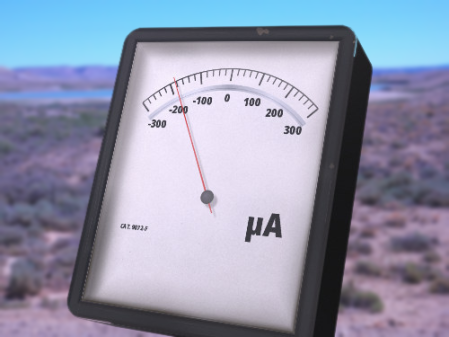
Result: -180 µA
